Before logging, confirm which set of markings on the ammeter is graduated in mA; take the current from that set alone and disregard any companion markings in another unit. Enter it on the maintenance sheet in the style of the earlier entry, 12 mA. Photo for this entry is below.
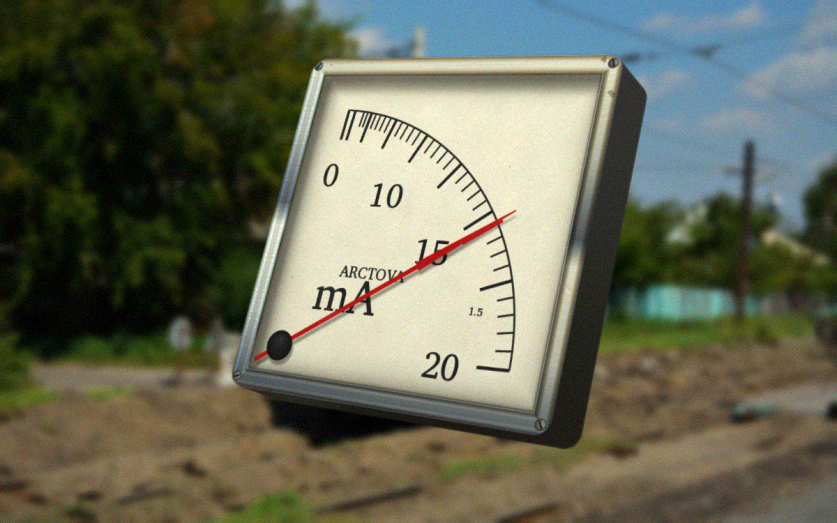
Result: 15.5 mA
